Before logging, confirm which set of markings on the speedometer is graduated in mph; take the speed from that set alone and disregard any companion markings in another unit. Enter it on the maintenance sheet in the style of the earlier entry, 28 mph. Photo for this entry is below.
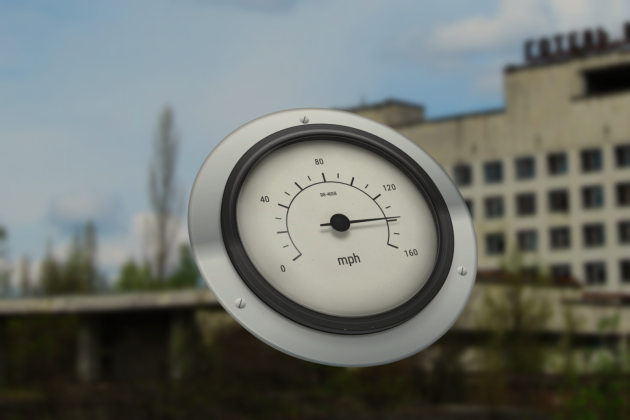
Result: 140 mph
